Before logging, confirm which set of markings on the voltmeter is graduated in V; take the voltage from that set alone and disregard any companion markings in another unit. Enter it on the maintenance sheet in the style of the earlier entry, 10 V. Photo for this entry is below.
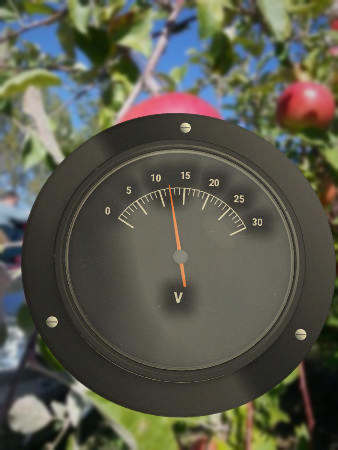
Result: 12 V
